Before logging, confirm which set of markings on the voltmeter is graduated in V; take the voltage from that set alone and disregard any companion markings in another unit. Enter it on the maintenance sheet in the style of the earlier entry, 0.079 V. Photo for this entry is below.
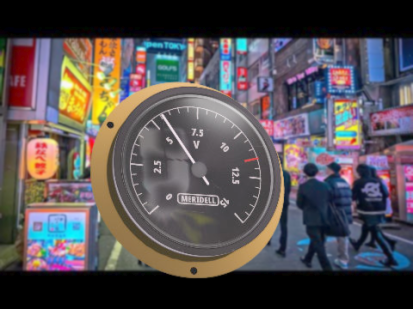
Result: 5.5 V
